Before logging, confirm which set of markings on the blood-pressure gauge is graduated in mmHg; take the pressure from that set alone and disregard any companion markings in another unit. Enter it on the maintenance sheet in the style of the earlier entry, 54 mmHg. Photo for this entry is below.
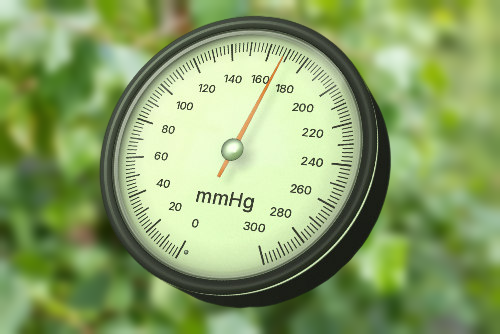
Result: 170 mmHg
